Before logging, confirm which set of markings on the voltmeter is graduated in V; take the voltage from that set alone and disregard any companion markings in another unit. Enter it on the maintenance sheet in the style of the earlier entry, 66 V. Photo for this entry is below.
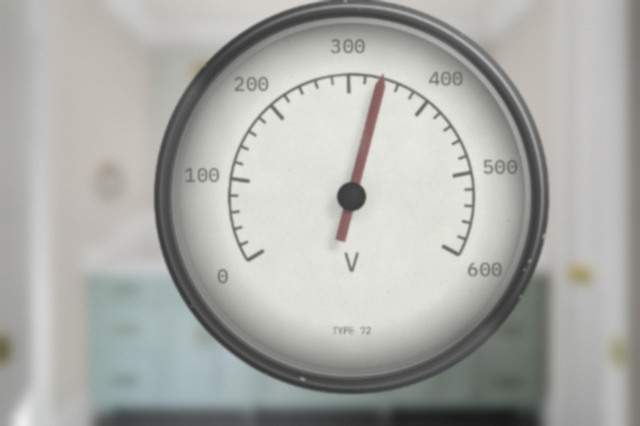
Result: 340 V
